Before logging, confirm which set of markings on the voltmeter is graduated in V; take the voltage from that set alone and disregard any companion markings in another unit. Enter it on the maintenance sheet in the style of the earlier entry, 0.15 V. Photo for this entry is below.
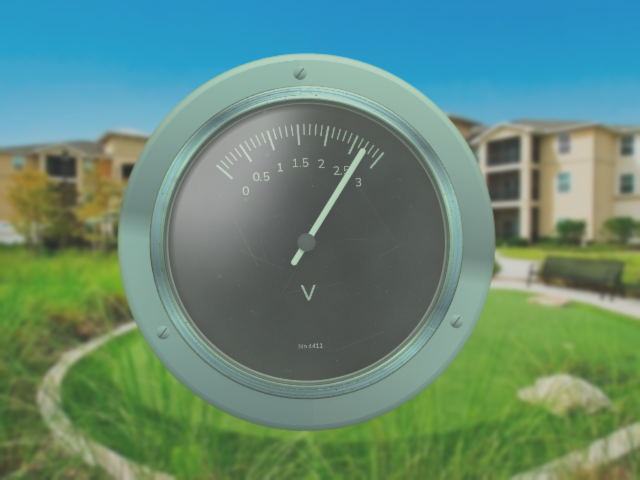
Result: 2.7 V
